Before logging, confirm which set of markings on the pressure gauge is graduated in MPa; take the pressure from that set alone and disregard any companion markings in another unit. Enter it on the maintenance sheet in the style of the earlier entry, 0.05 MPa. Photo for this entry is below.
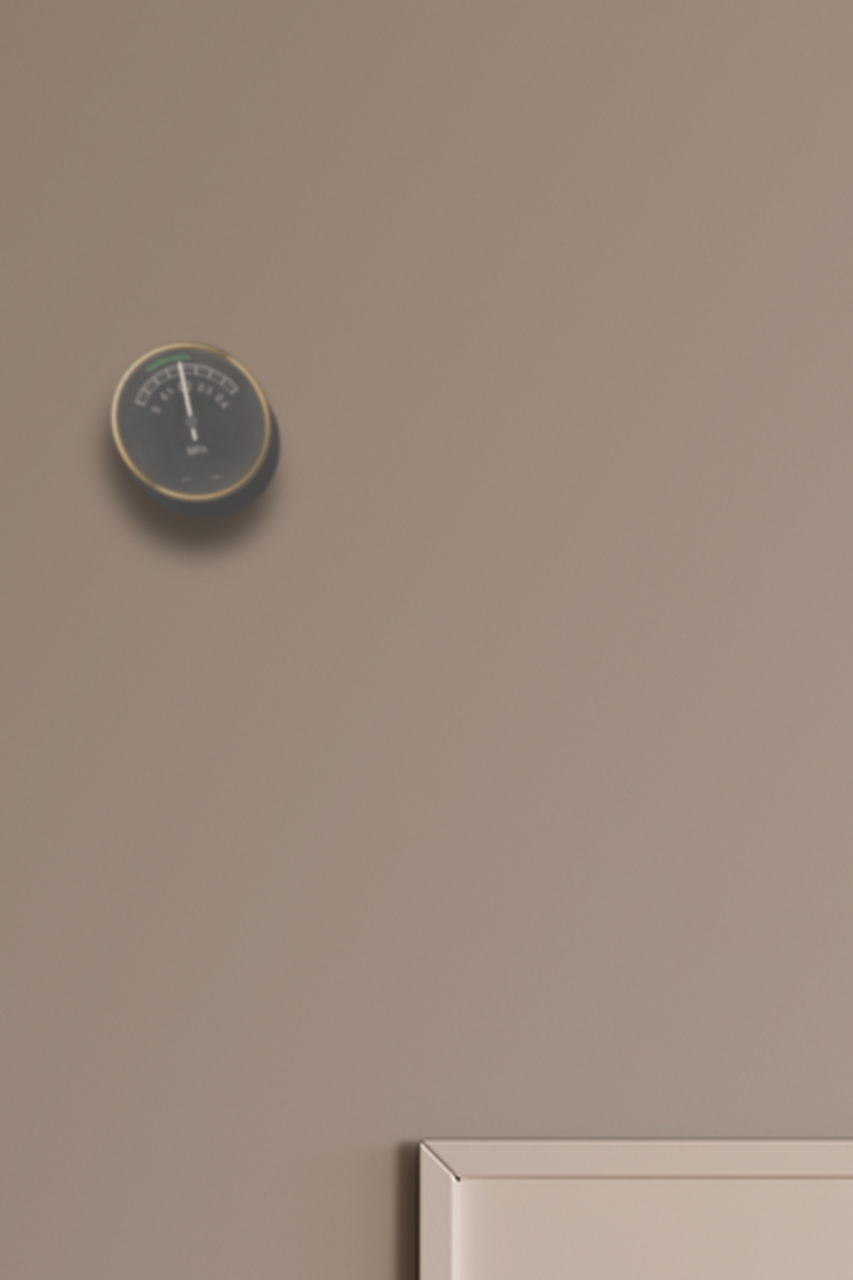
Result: 0.2 MPa
